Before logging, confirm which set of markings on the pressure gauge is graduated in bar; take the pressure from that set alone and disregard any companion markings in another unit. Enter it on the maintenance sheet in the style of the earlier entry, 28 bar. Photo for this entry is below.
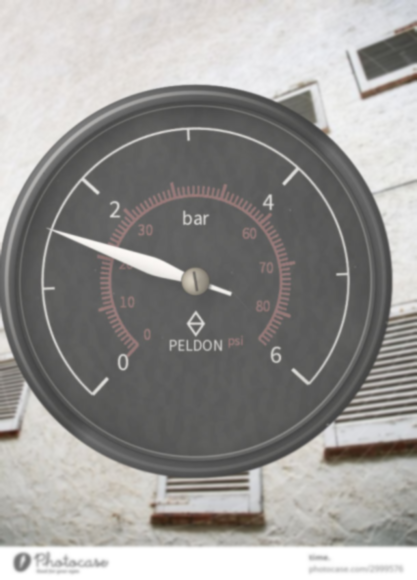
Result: 1.5 bar
